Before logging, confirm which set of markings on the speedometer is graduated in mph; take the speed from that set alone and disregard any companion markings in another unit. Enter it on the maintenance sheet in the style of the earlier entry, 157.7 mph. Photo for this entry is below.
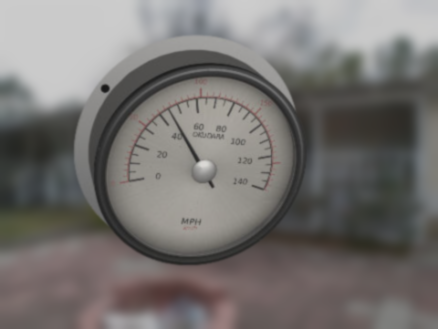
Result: 45 mph
